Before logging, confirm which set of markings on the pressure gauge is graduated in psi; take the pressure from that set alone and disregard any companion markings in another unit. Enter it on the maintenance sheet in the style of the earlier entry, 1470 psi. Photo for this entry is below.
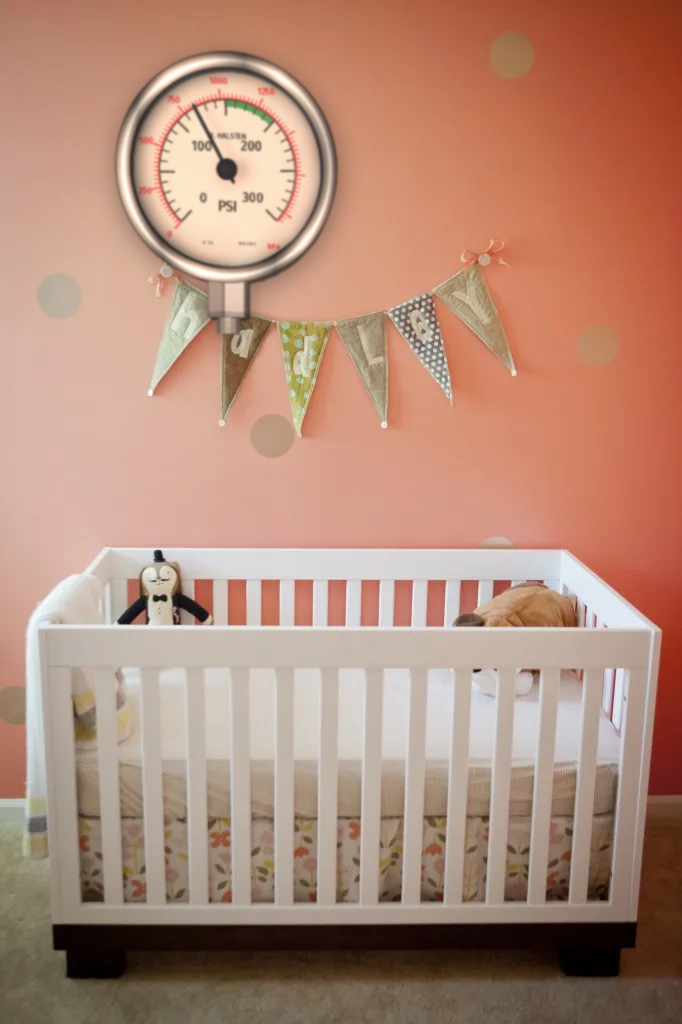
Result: 120 psi
